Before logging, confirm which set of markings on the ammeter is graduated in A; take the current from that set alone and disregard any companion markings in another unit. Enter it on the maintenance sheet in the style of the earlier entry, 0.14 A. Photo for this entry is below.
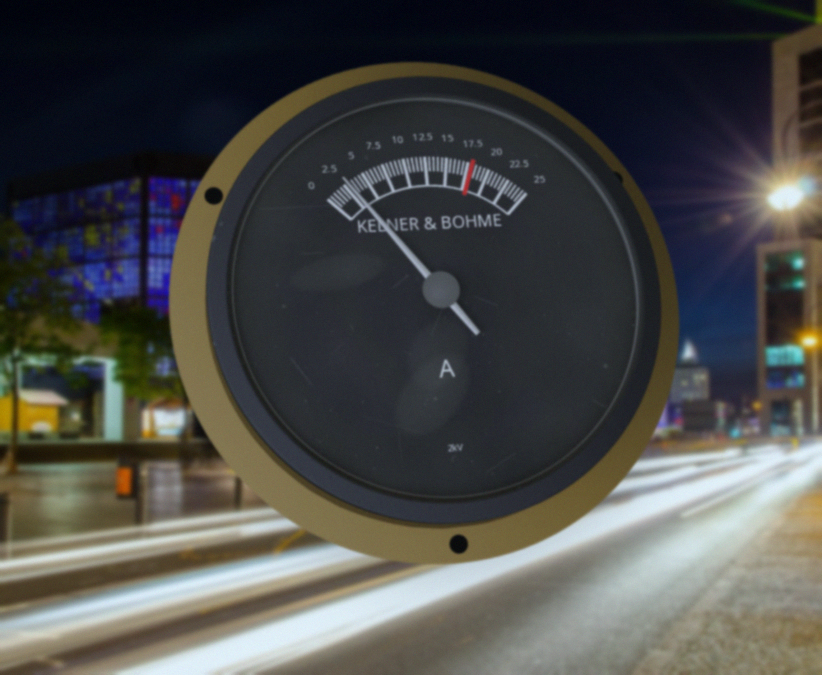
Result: 2.5 A
